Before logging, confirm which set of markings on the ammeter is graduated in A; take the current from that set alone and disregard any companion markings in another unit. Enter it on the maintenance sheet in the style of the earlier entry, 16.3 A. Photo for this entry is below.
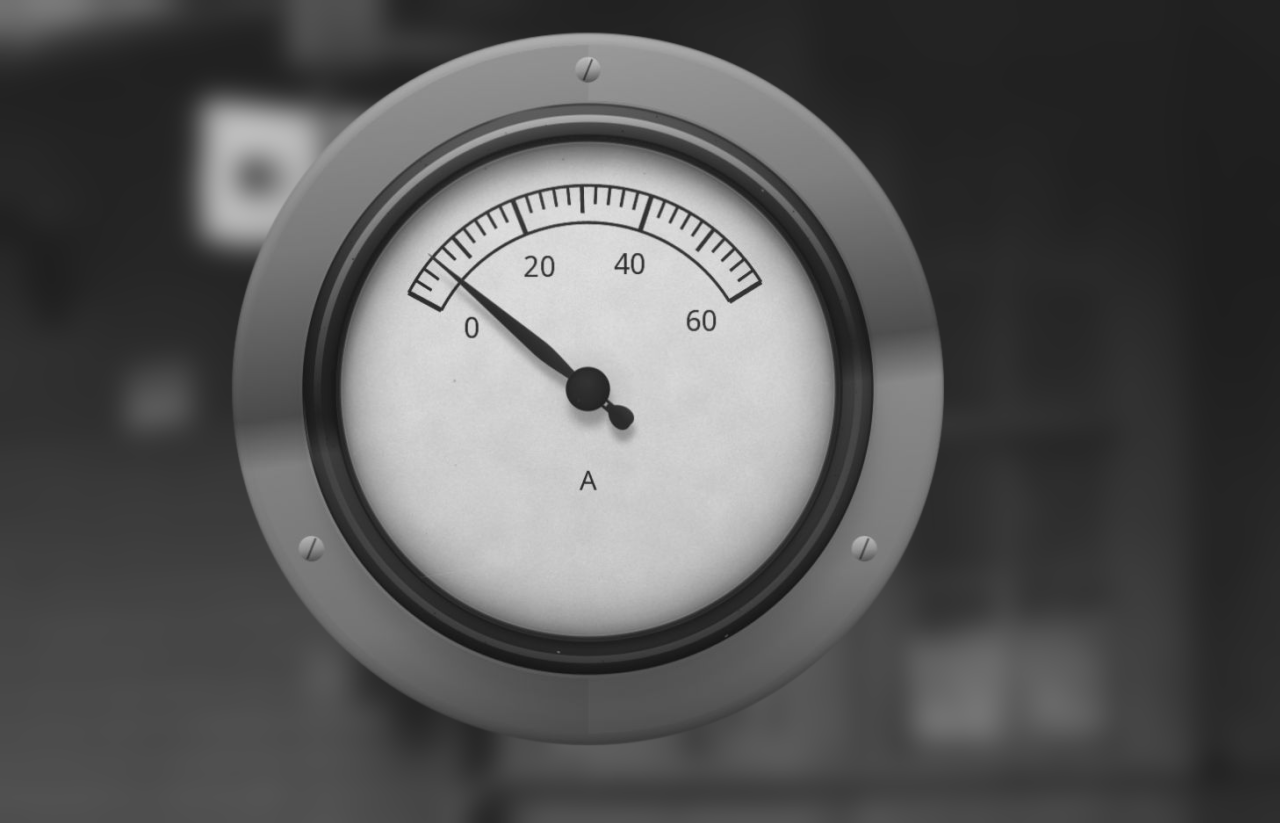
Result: 6 A
